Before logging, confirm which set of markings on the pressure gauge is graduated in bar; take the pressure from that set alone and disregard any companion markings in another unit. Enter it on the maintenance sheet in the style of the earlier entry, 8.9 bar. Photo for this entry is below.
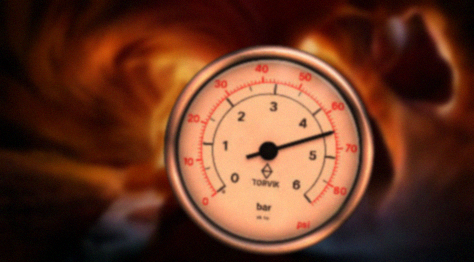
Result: 4.5 bar
